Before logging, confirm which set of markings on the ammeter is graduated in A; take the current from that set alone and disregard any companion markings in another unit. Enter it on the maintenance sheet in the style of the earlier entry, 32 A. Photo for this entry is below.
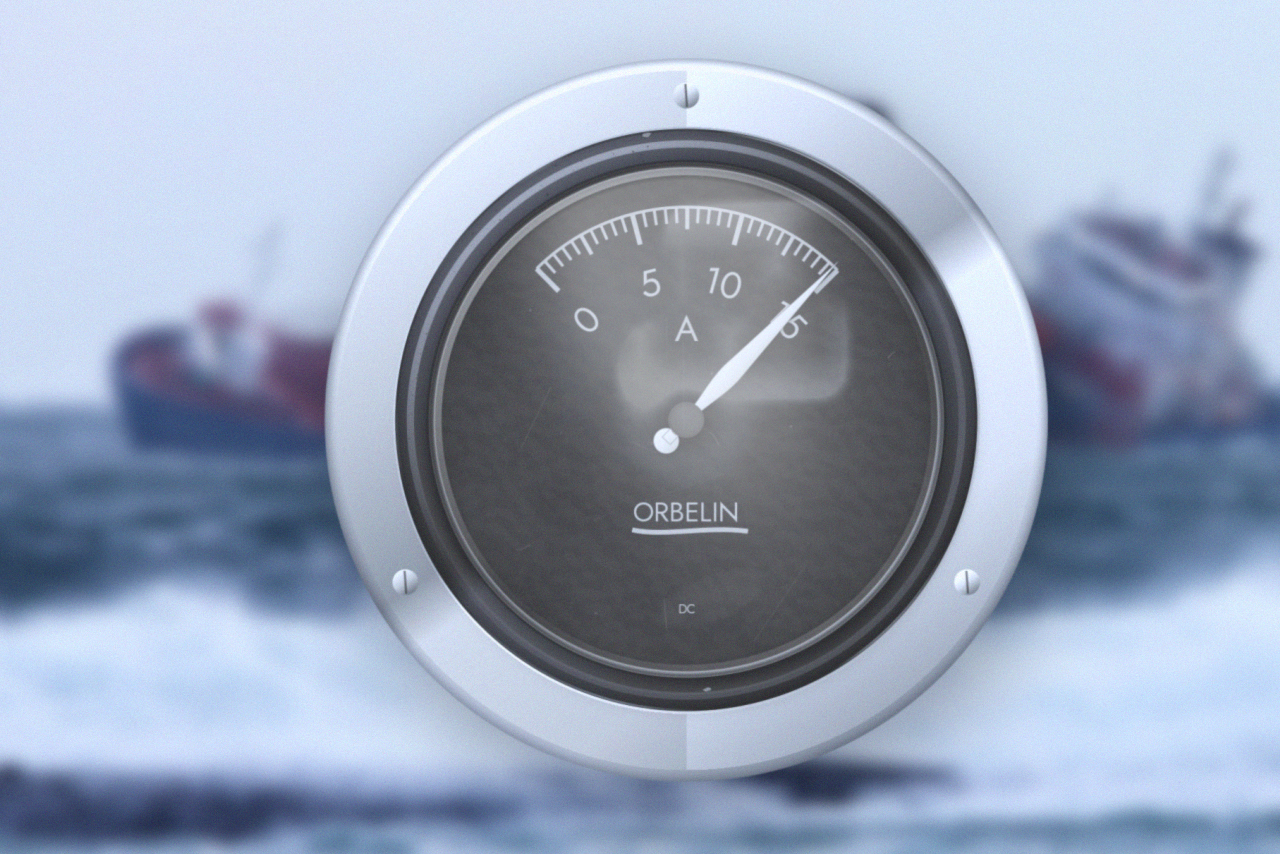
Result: 14.75 A
